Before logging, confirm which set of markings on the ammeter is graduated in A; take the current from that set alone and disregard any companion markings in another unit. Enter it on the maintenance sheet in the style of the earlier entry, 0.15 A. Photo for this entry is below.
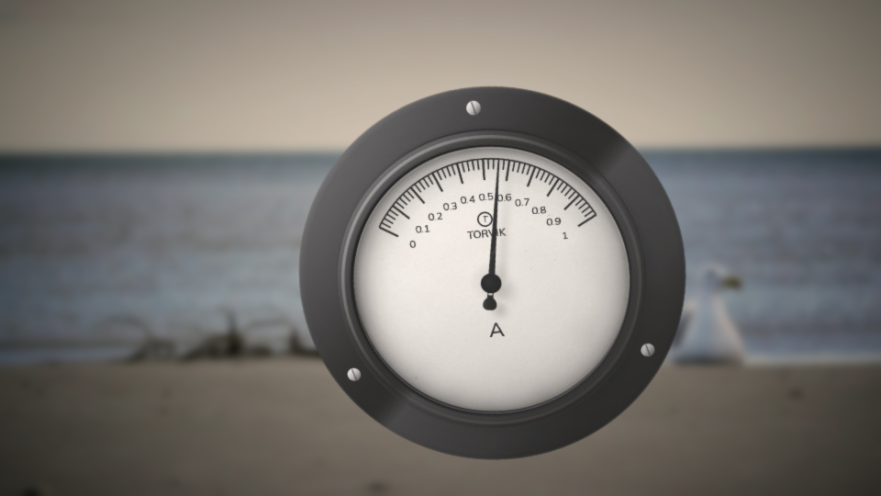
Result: 0.56 A
